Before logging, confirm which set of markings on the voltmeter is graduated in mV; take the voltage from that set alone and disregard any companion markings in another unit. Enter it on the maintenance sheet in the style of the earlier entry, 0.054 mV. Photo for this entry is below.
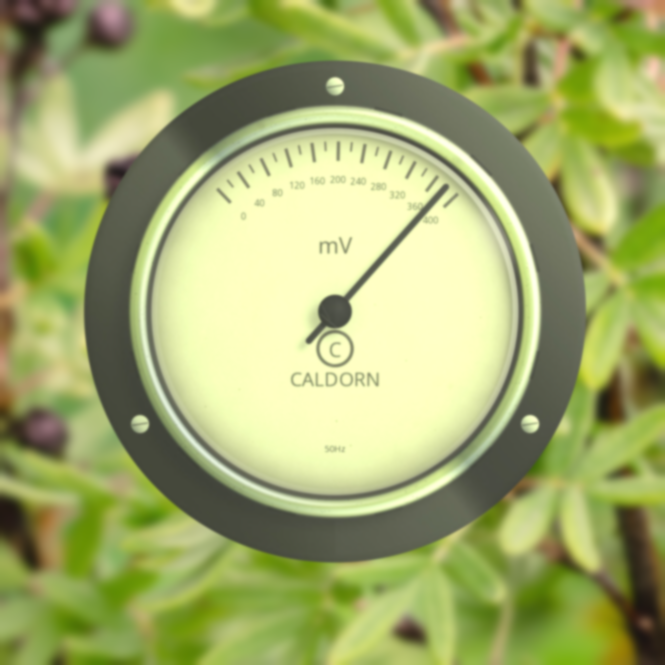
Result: 380 mV
